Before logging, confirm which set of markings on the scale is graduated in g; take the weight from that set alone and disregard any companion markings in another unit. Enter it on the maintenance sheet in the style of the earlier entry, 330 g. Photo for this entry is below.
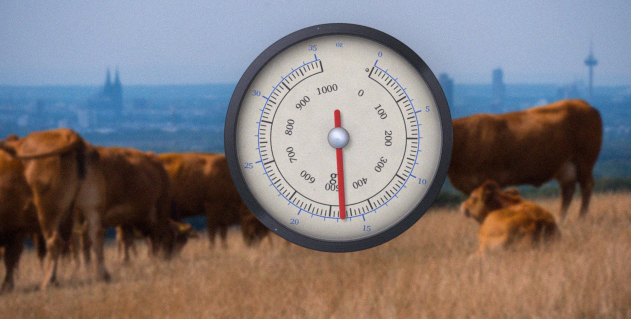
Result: 470 g
